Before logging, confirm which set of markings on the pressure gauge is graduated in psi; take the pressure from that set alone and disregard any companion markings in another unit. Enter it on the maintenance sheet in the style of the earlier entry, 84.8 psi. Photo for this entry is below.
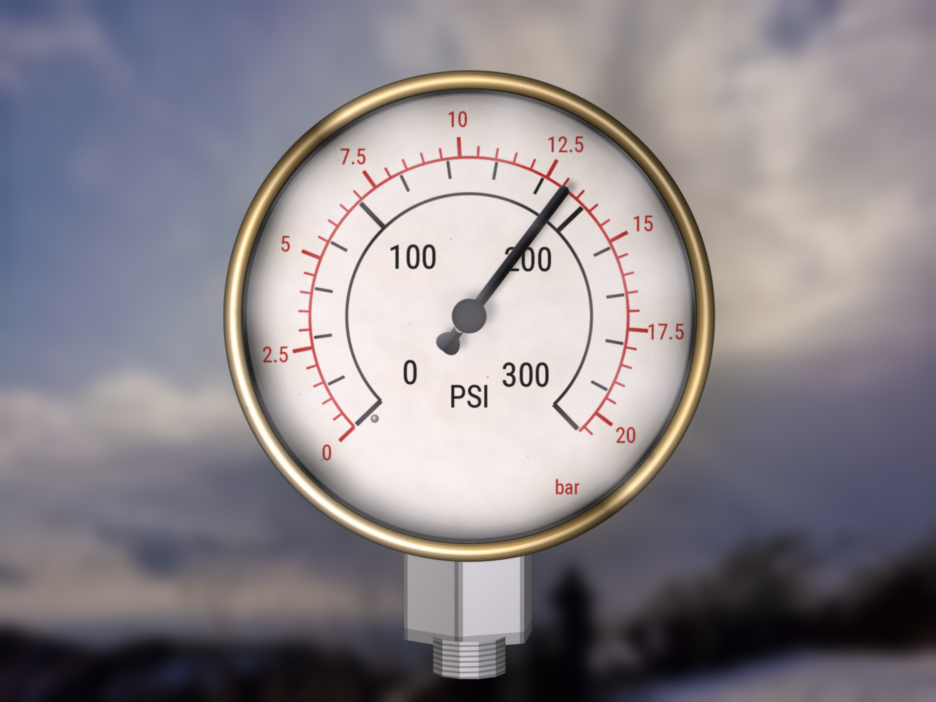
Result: 190 psi
